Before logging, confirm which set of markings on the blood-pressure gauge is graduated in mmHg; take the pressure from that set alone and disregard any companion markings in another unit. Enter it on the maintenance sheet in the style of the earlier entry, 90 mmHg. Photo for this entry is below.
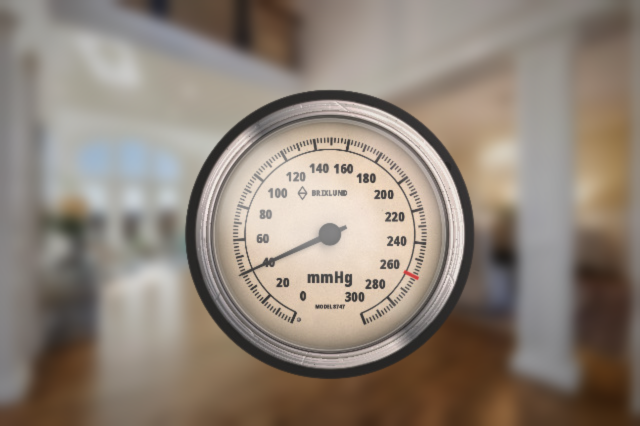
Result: 40 mmHg
